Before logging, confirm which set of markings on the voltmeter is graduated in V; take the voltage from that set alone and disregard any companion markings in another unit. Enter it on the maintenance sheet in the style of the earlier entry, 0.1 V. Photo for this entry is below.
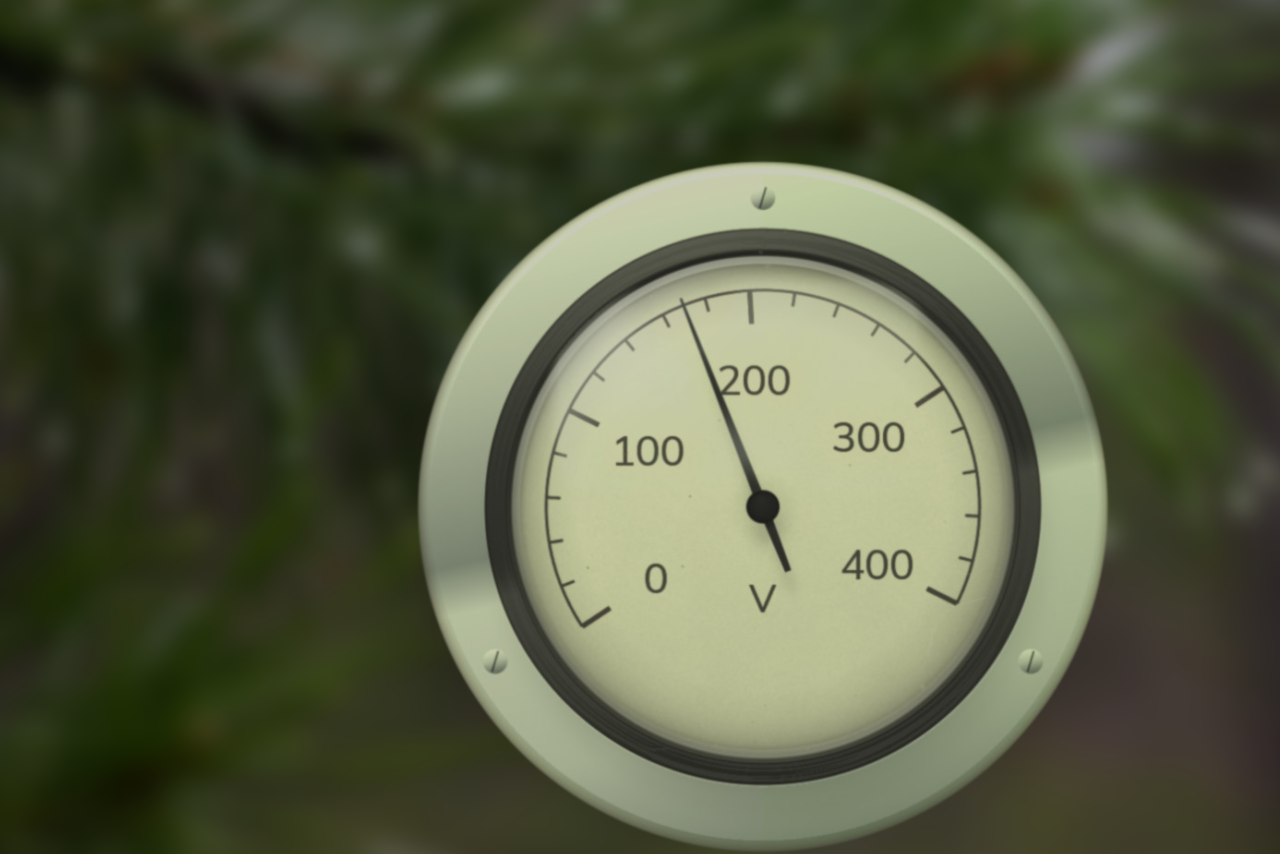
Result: 170 V
